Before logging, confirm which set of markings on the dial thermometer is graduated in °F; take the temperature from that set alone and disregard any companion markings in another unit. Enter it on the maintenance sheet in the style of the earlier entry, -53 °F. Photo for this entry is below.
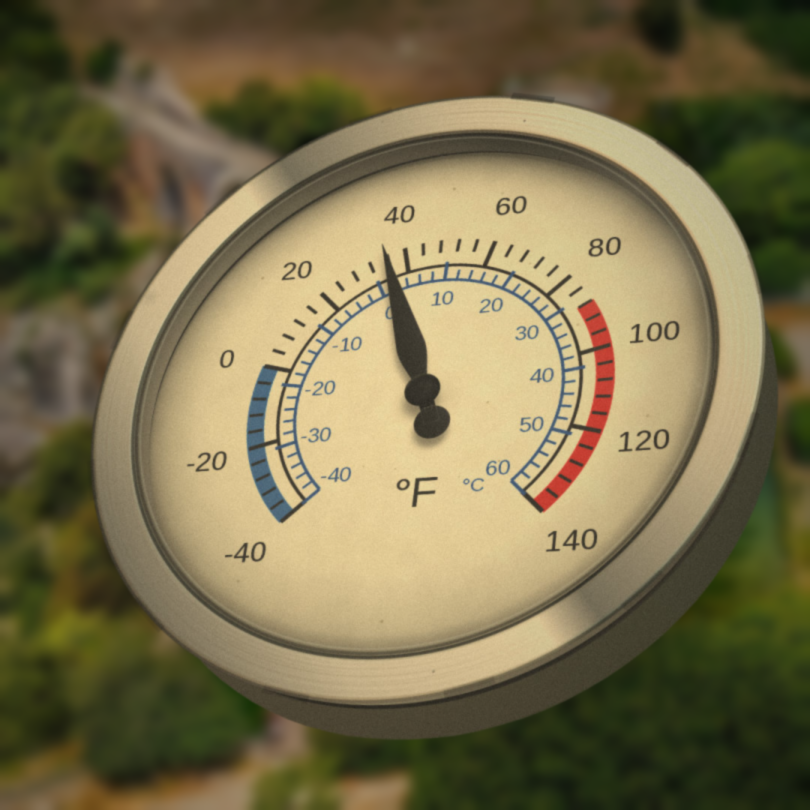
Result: 36 °F
